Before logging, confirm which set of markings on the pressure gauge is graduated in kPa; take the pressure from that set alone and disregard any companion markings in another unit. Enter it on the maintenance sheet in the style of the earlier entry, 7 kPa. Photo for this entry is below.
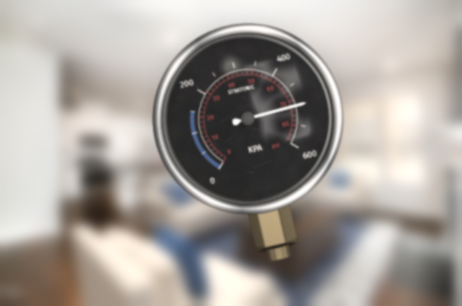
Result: 500 kPa
